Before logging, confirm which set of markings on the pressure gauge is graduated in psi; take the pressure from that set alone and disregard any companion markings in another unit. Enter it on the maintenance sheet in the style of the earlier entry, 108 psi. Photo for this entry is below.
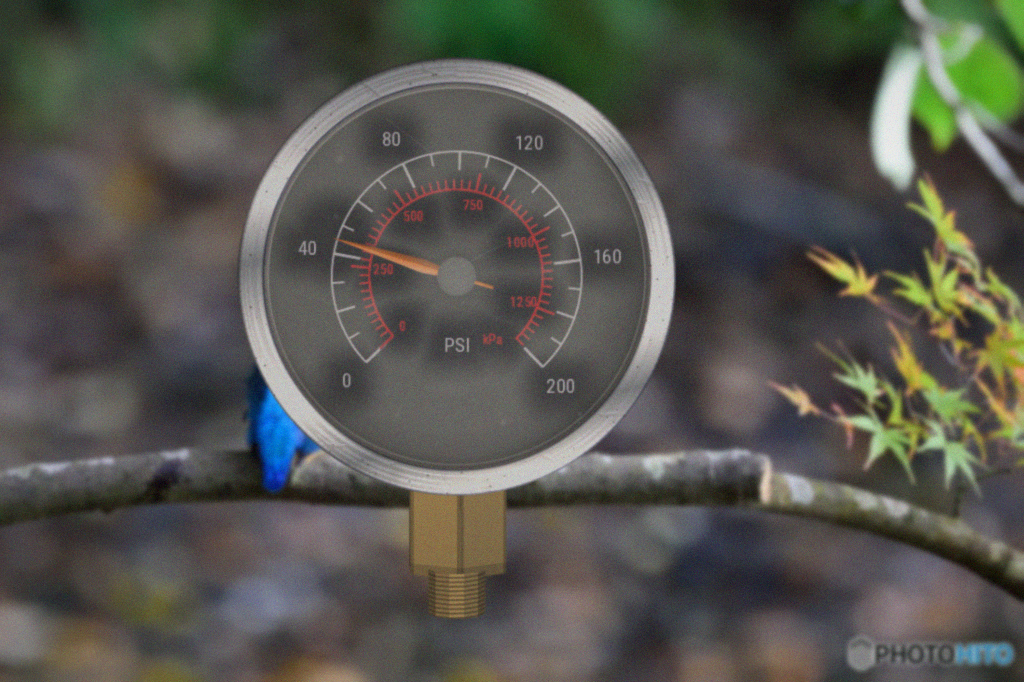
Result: 45 psi
